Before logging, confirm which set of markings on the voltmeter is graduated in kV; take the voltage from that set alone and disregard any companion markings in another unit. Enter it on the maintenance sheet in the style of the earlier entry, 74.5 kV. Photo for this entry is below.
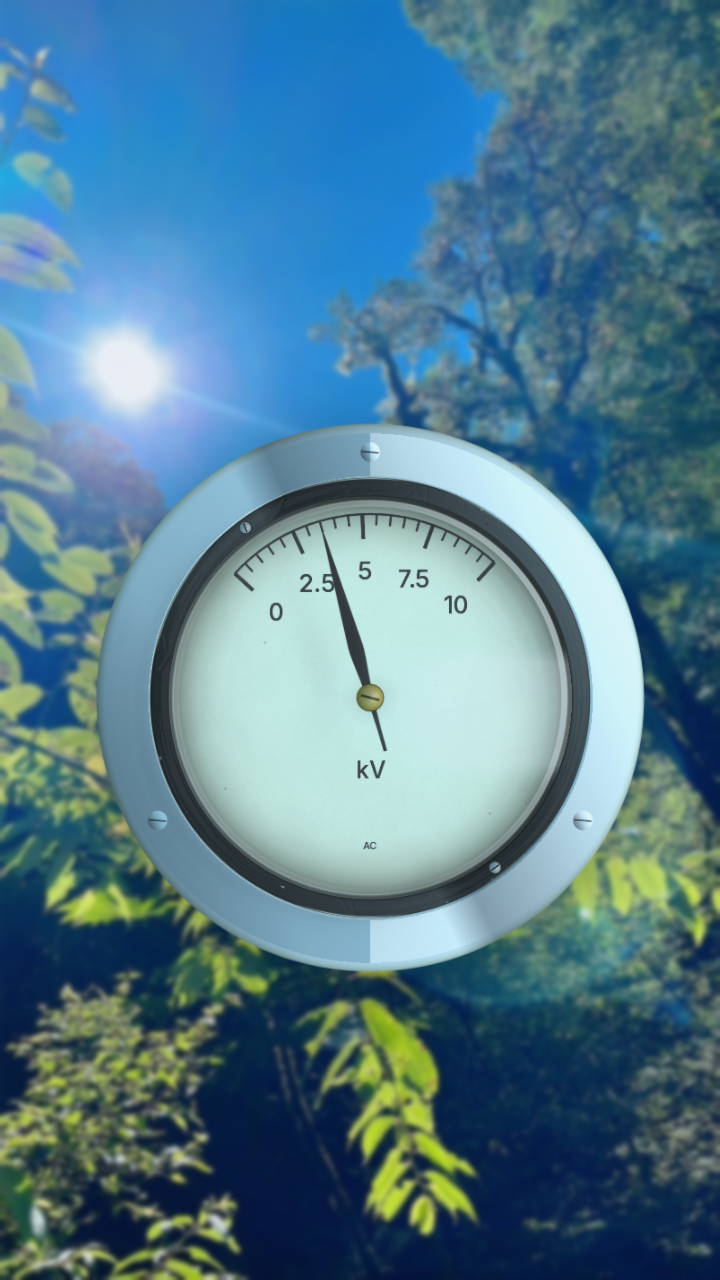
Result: 3.5 kV
